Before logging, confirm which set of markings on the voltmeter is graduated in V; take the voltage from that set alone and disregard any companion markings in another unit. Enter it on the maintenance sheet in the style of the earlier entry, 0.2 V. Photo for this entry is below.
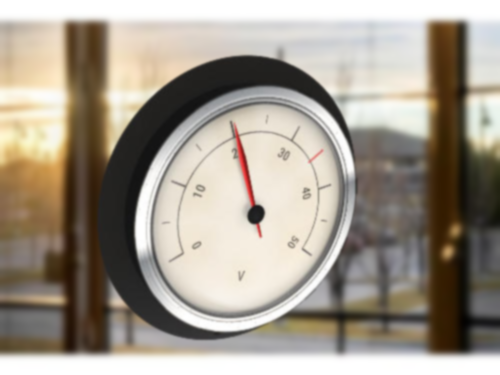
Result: 20 V
